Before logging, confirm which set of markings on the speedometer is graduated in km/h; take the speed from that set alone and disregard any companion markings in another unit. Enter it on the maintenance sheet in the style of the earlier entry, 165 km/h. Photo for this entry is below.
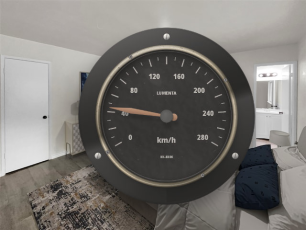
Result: 45 km/h
